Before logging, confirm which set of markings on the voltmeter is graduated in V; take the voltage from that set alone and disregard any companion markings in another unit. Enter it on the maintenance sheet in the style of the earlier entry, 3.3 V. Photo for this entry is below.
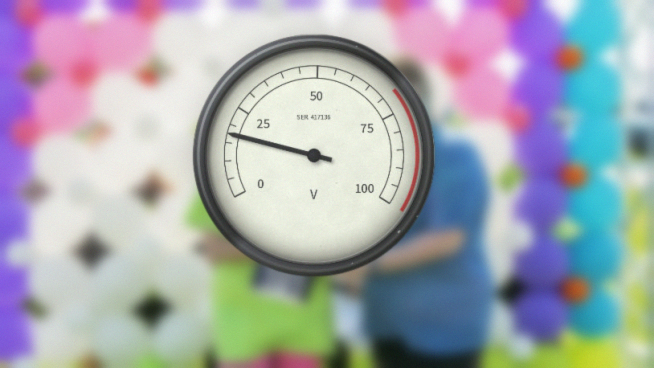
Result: 17.5 V
